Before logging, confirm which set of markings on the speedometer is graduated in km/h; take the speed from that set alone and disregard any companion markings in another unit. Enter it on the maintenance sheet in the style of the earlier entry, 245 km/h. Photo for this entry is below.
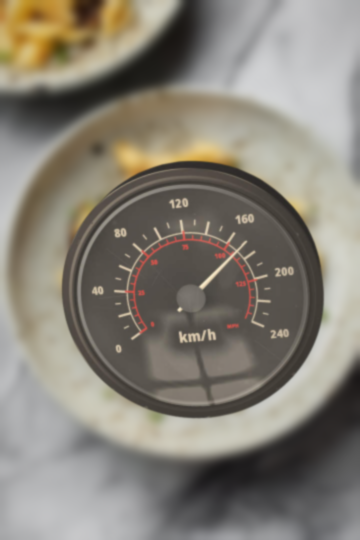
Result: 170 km/h
